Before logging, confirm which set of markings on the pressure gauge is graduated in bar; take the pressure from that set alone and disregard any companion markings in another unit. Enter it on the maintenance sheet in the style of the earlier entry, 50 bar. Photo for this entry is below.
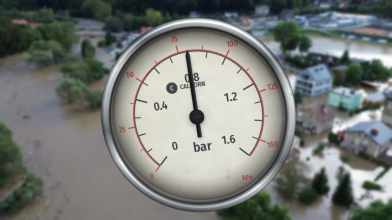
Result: 0.8 bar
